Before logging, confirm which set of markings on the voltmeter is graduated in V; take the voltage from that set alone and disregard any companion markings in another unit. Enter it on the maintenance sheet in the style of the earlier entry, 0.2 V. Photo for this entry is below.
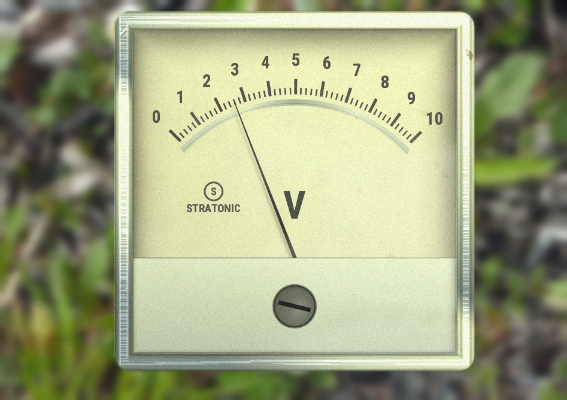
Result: 2.6 V
